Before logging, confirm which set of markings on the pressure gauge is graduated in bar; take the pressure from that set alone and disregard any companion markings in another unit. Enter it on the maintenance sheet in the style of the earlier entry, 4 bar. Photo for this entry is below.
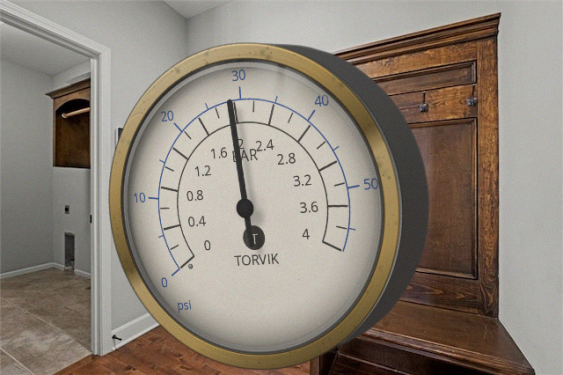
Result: 2 bar
